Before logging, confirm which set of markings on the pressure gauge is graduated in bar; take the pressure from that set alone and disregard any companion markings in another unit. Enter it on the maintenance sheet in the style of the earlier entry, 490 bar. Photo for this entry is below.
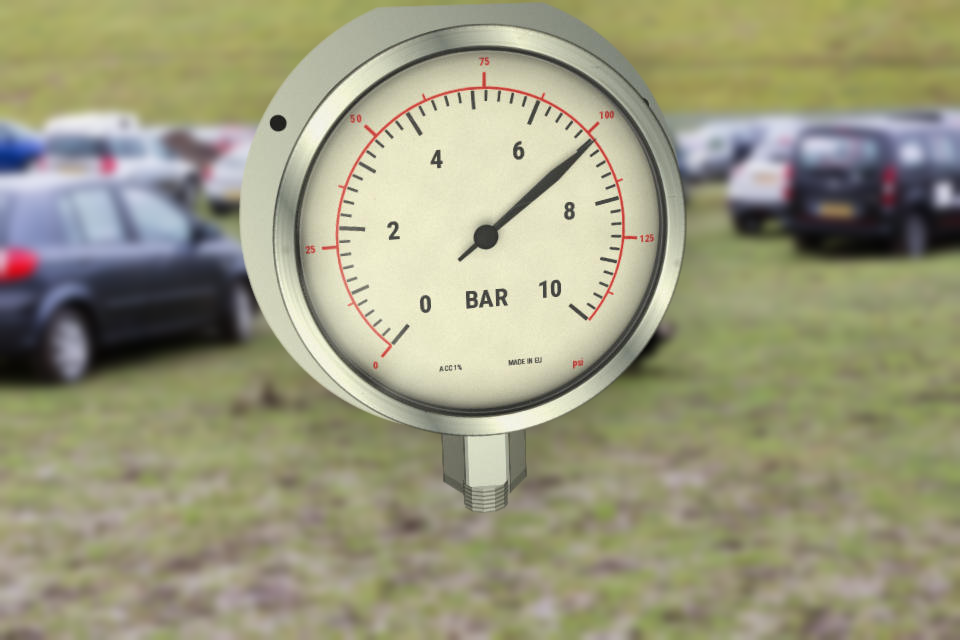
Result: 7 bar
